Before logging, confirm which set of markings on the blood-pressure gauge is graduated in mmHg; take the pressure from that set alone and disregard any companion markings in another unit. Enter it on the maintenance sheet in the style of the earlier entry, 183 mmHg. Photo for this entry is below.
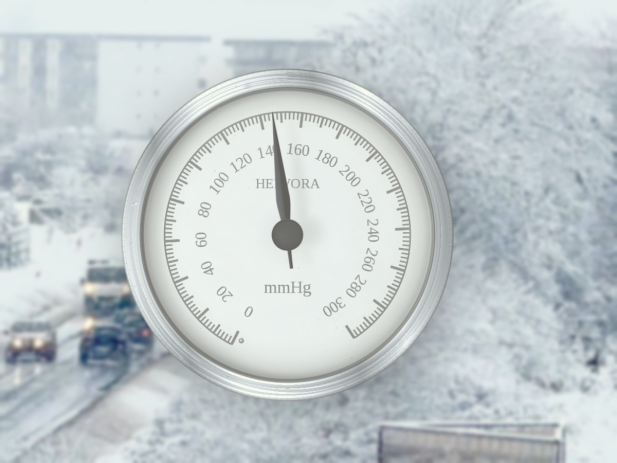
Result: 146 mmHg
